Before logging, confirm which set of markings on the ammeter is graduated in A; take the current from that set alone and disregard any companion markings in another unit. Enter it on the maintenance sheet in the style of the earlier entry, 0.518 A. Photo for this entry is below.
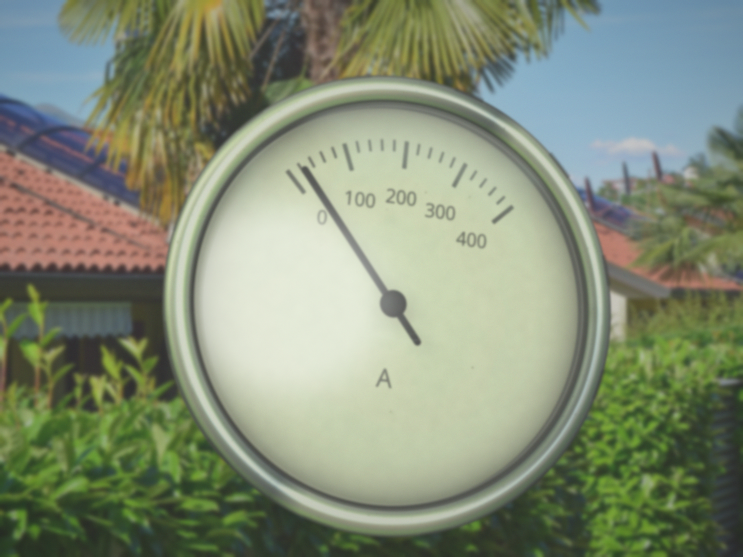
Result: 20 A
